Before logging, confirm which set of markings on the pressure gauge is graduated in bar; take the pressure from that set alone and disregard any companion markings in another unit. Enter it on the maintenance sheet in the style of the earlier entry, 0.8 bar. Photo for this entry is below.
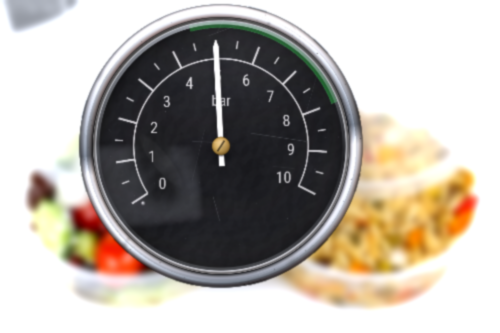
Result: 5 bar
